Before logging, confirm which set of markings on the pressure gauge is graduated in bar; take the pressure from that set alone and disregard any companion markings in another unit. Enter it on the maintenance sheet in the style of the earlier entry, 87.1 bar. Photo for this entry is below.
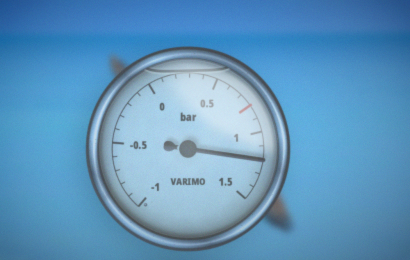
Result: 1.2 bar
